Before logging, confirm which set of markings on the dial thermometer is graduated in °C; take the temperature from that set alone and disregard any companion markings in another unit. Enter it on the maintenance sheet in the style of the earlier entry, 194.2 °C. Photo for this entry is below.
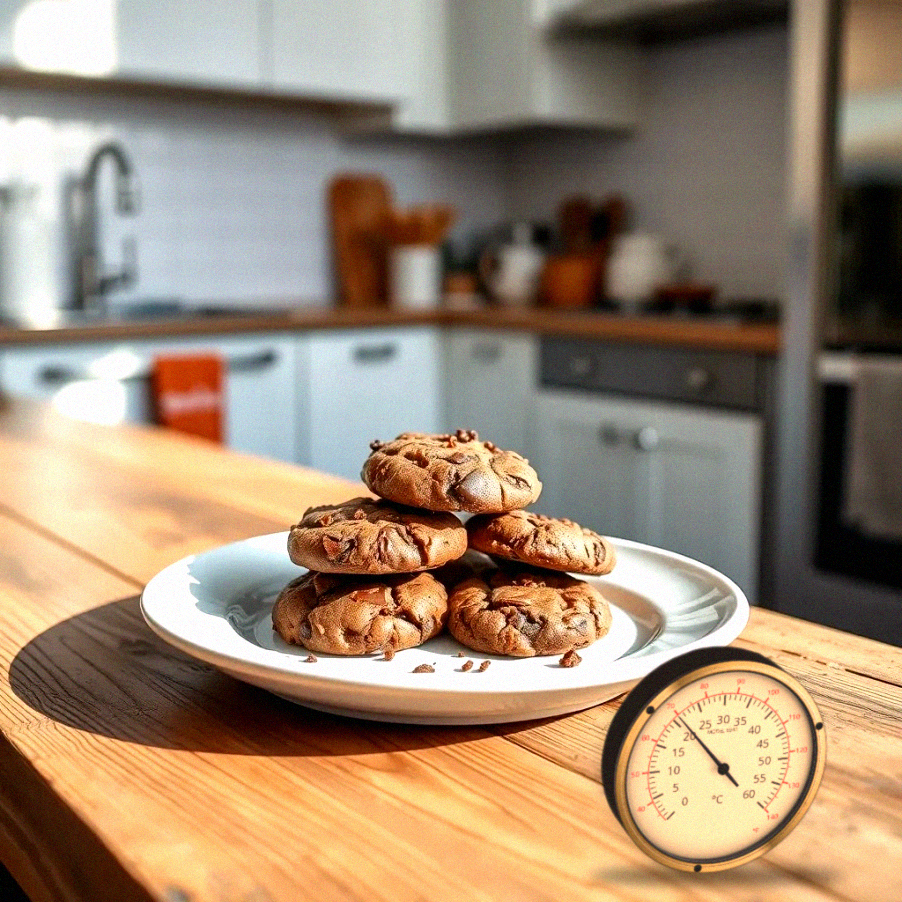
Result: 21 °C
